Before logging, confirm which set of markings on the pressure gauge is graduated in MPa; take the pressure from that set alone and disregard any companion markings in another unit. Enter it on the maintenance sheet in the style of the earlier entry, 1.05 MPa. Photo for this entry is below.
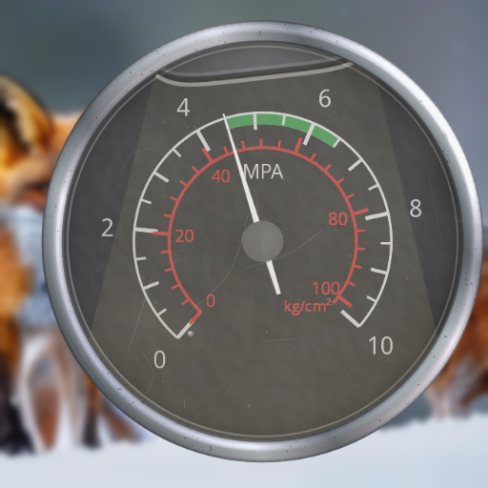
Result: 4.5 MPa
